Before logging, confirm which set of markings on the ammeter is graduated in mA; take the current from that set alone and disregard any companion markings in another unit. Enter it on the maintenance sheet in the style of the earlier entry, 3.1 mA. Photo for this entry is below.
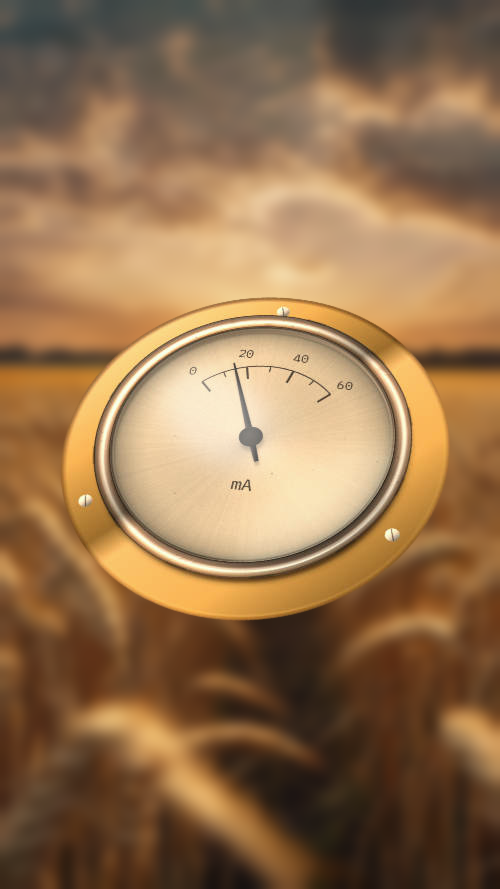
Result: 15 mA
